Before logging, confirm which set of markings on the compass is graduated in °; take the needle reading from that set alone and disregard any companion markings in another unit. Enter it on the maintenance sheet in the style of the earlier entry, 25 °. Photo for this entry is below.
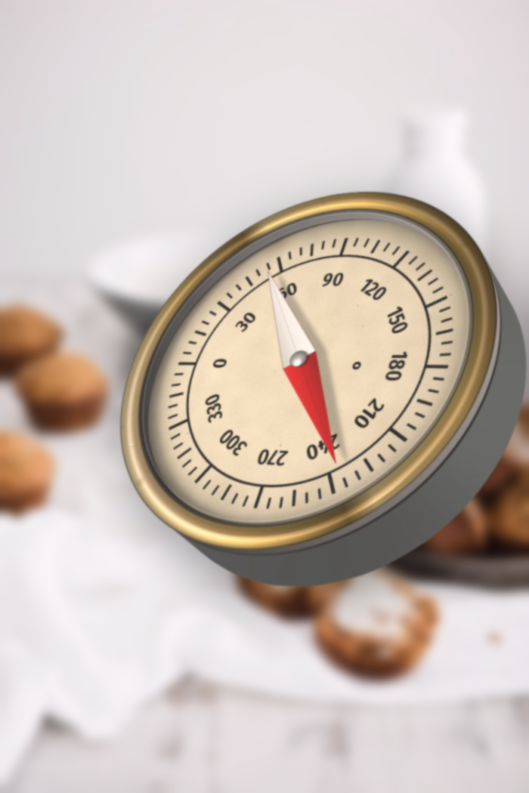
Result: 235 °
